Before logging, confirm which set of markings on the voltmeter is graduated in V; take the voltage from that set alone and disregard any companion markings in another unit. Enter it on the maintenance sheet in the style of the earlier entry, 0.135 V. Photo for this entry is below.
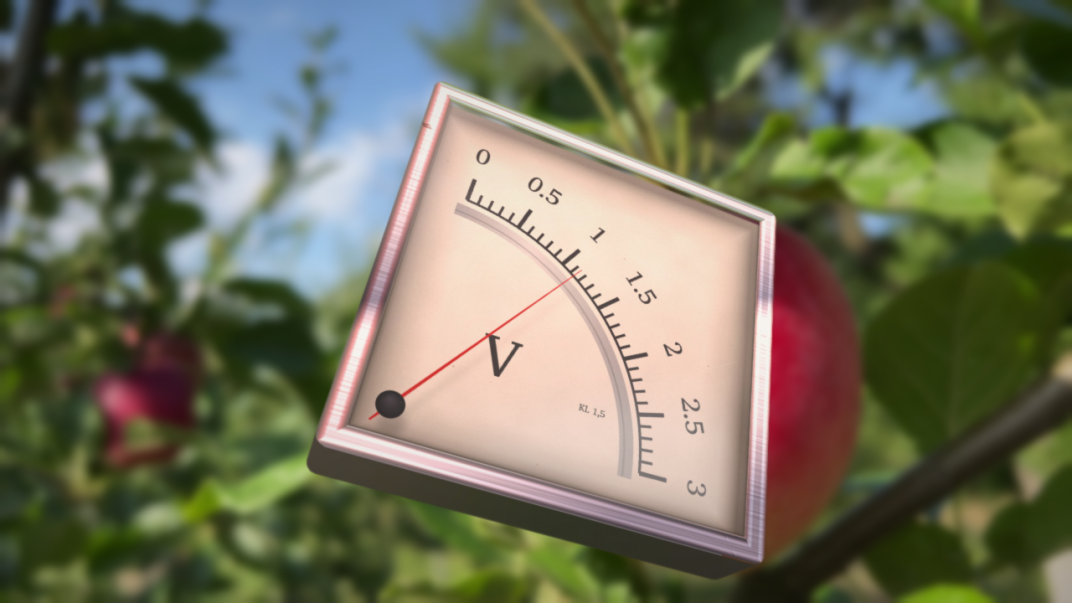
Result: 1.15 V
